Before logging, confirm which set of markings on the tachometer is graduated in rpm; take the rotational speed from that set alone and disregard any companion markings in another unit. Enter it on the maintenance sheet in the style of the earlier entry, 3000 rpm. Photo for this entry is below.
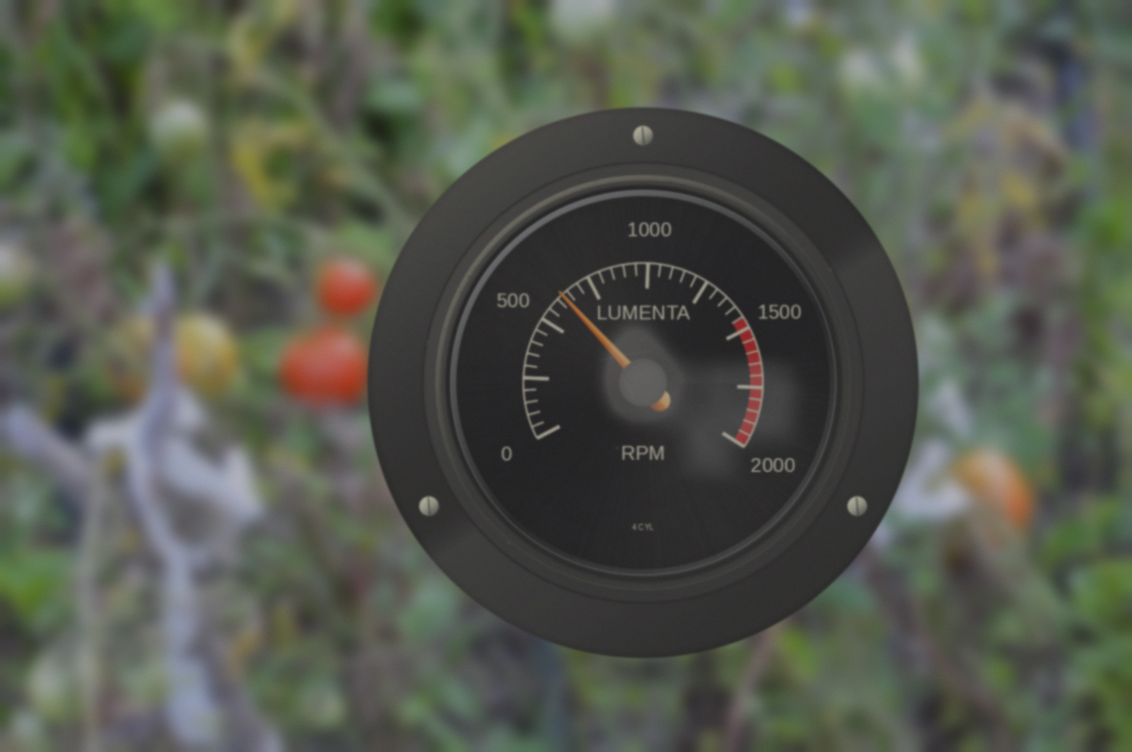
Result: 625 rpm
